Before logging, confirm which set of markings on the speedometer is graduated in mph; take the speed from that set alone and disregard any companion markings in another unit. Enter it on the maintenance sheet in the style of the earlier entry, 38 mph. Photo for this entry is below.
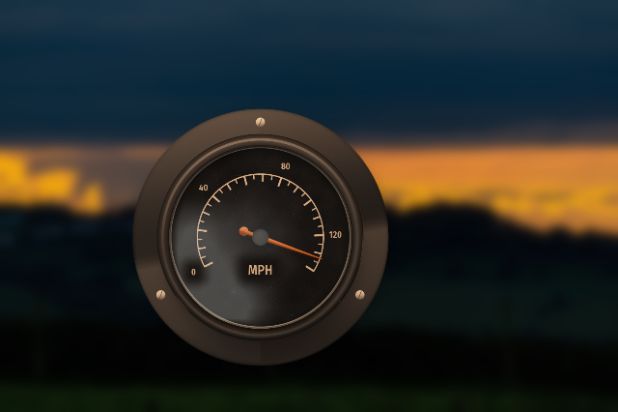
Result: 132.5 mph
